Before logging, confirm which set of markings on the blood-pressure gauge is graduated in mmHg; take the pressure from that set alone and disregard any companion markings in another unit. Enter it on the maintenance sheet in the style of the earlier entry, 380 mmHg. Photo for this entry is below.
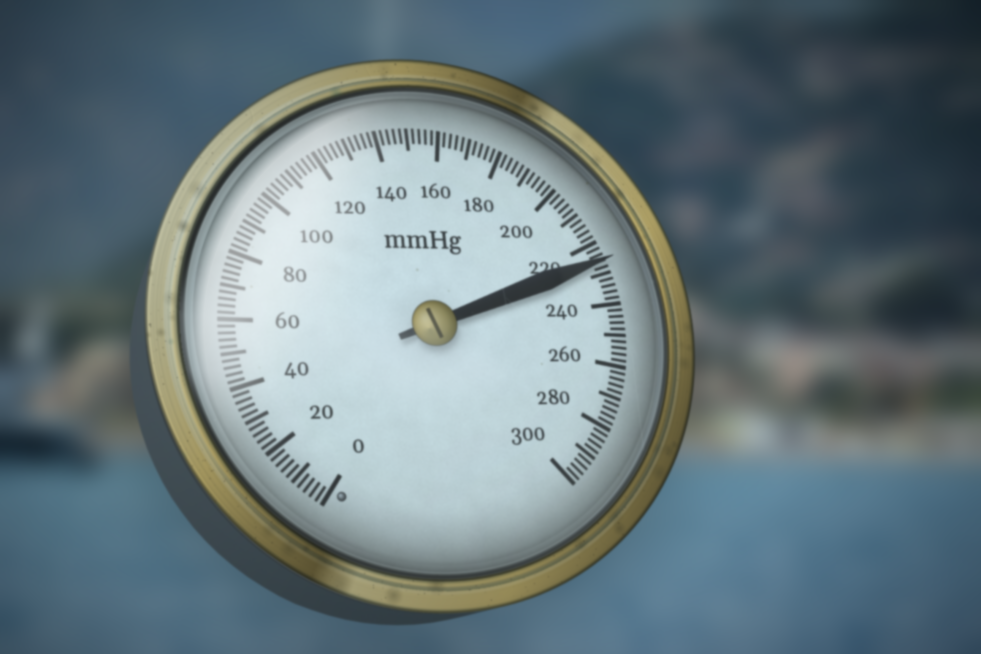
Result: 226 mmHg
